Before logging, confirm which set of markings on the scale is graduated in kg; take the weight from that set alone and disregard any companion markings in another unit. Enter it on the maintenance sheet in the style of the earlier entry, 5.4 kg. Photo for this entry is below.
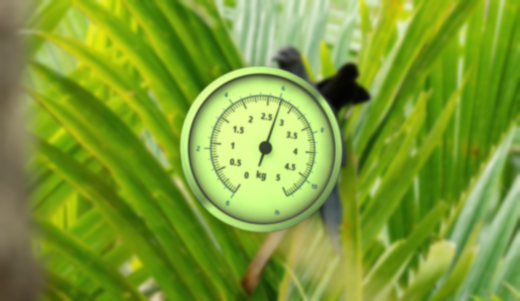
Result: 2.75 kg
